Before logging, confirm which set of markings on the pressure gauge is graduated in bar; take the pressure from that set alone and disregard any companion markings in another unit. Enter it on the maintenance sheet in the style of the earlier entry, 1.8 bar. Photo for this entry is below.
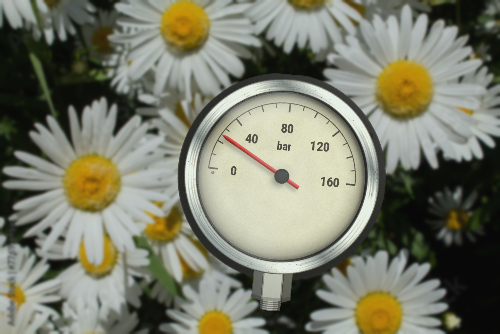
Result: 25 bar
